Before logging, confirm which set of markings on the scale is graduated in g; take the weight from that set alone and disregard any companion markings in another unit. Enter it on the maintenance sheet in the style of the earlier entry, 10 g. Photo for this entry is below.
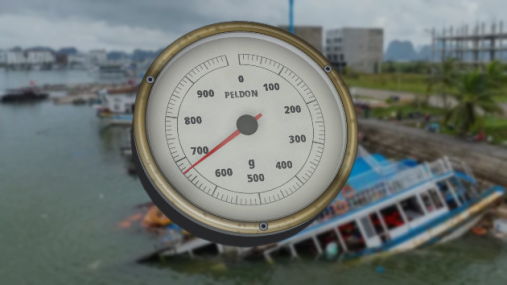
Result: 670 g
